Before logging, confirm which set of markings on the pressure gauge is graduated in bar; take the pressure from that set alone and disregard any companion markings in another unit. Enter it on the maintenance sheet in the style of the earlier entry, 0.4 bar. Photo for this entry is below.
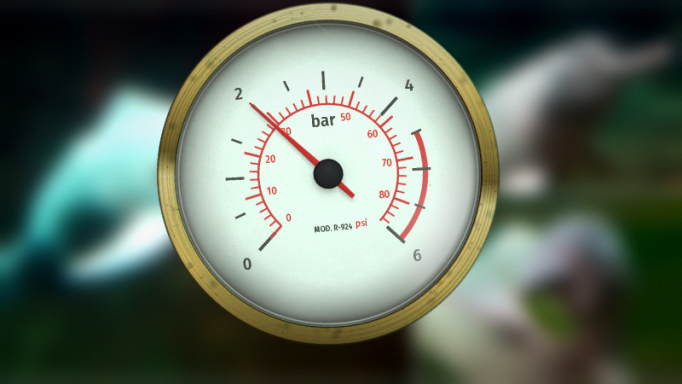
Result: 2 bar
